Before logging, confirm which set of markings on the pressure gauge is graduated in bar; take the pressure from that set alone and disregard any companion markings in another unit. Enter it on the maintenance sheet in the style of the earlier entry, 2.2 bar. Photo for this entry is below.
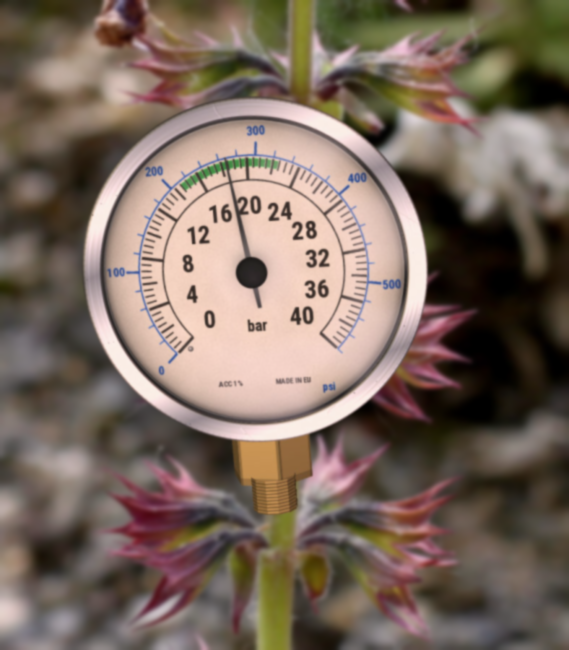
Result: 18.5 bar
